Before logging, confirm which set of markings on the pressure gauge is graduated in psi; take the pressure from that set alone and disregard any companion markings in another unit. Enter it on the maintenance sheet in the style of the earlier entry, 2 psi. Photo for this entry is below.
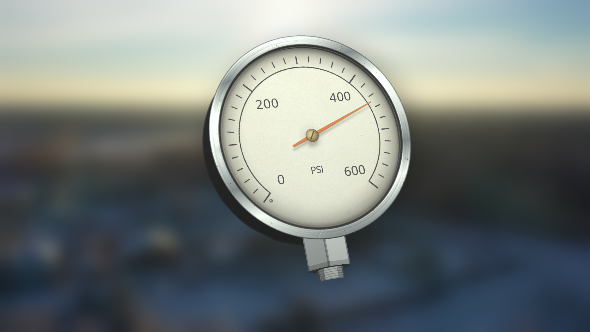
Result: 450 psi
